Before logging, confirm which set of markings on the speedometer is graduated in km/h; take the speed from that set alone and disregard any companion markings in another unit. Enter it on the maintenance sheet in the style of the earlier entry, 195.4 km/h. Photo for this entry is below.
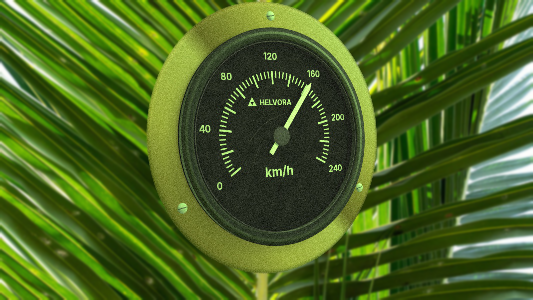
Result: 160 km/h
